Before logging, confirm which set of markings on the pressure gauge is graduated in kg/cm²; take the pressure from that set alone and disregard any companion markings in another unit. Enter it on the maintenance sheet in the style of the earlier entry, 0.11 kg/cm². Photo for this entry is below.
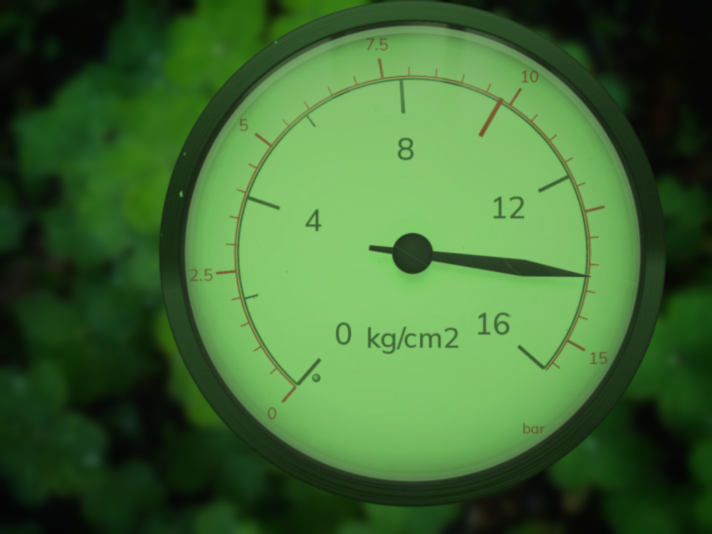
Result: 14 kg/cm²
